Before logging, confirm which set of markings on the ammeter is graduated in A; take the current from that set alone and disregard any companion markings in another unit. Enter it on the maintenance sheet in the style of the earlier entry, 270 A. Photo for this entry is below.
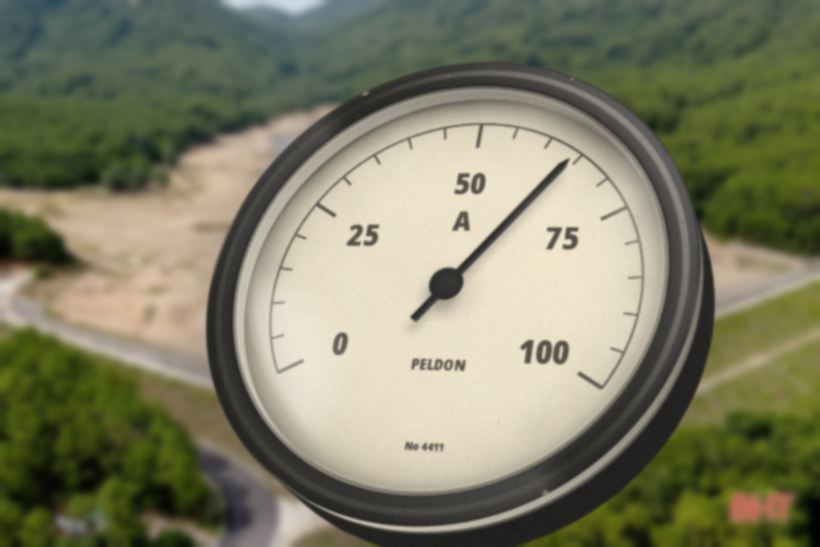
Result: 65 A
